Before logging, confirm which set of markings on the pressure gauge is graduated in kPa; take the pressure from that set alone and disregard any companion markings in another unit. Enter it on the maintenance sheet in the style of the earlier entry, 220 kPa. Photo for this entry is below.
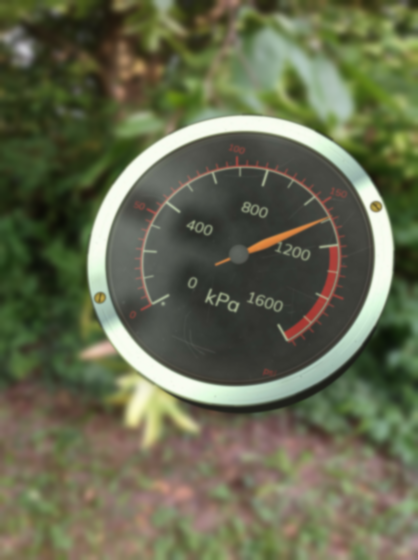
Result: 1100 kPa
